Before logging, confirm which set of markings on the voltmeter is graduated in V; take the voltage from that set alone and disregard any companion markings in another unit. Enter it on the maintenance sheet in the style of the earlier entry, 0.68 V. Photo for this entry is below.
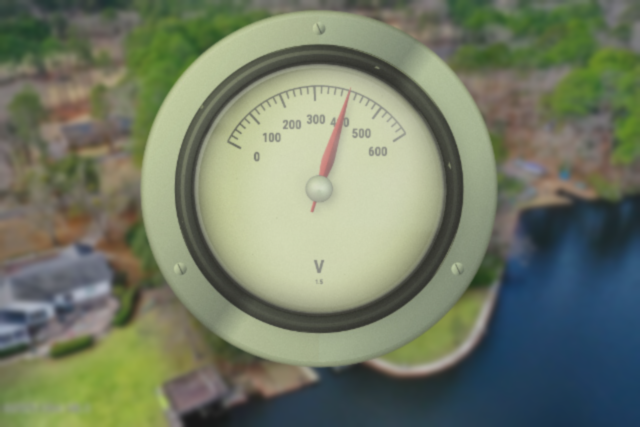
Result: 400 V
